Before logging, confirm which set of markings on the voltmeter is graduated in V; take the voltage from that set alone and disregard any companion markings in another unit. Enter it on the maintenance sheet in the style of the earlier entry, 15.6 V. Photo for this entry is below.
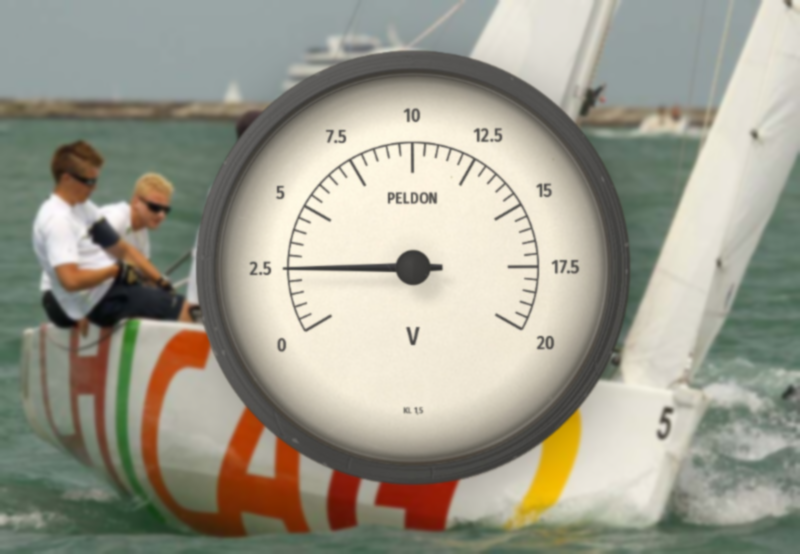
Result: 2.5 V
